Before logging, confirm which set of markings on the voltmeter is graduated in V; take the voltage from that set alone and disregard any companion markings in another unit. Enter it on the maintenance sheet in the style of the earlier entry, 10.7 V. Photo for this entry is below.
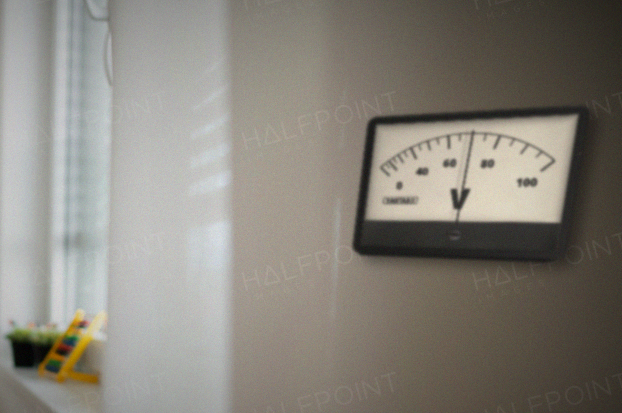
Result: 70 V
